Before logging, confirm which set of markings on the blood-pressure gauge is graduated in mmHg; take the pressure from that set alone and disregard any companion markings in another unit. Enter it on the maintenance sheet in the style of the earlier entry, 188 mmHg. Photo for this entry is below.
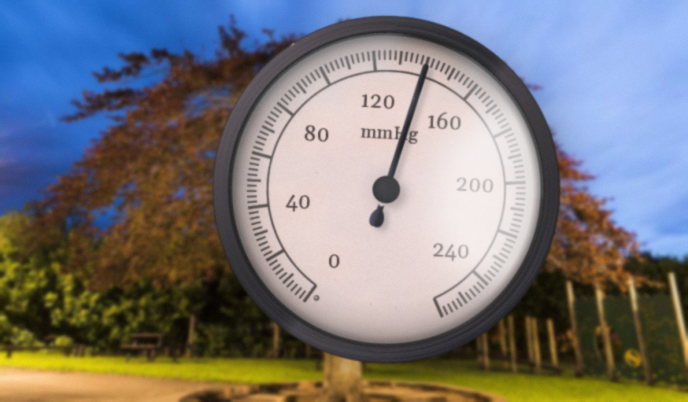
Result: 140 mmHg
